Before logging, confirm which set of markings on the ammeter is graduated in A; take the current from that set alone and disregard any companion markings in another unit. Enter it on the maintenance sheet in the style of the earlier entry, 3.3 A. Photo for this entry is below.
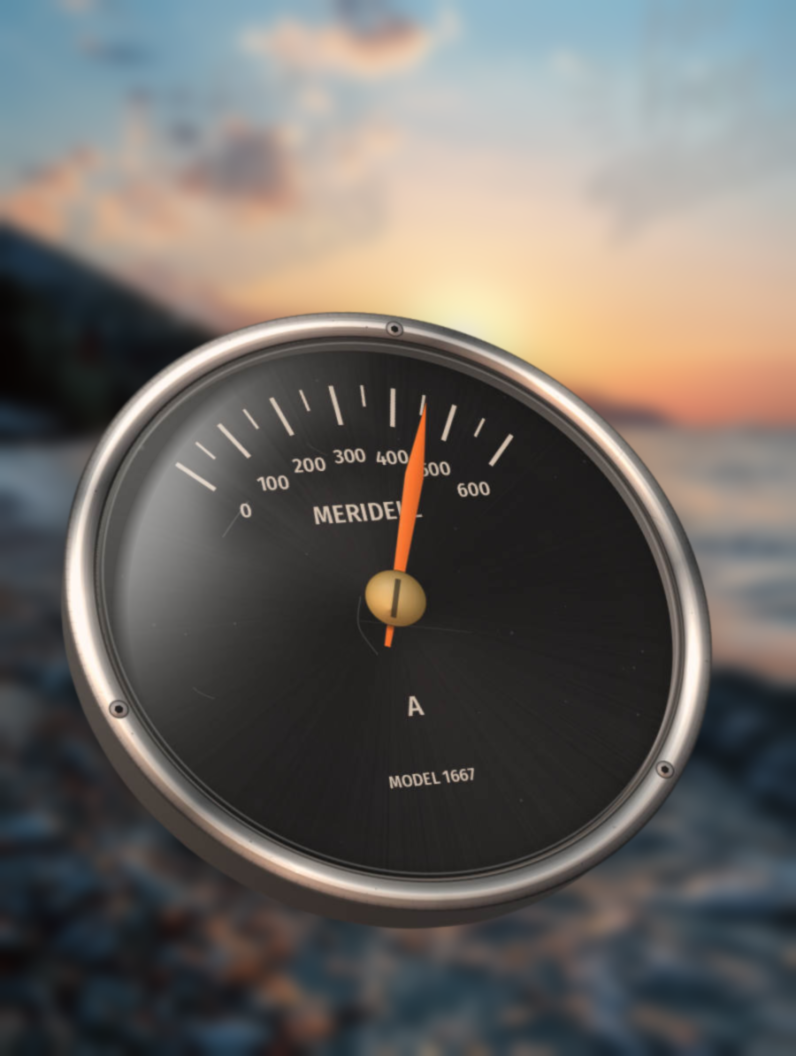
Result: 450 A
